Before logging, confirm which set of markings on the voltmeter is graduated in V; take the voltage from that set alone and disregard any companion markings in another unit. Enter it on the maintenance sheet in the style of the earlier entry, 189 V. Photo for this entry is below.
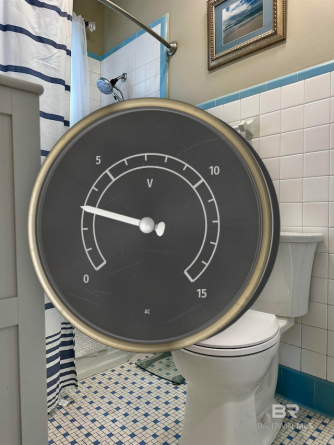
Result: 3 V
